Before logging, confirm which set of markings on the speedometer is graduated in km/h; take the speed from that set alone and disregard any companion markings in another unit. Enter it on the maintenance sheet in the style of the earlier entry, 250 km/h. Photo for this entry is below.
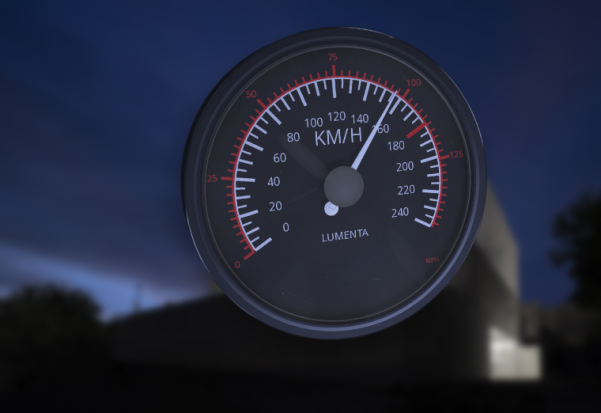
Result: 155 km/h
